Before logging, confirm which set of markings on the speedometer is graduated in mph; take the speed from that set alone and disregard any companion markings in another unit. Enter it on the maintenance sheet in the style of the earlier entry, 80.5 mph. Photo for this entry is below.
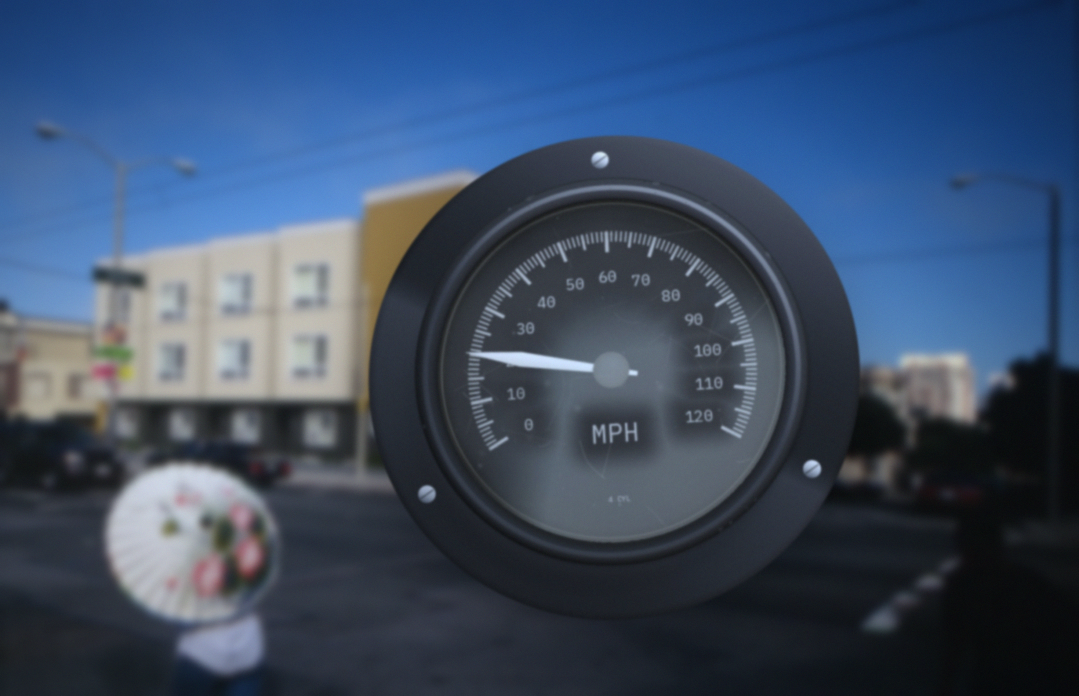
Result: 20 mph
